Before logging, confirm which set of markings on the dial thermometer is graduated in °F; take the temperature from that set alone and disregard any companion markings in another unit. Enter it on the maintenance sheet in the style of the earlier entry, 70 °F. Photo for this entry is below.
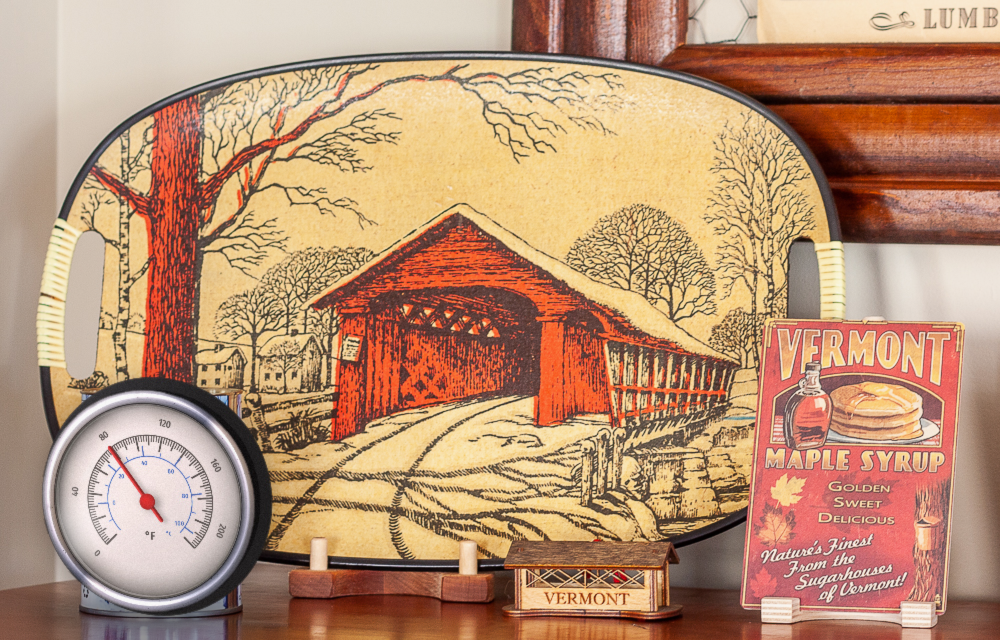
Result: 80 °F
